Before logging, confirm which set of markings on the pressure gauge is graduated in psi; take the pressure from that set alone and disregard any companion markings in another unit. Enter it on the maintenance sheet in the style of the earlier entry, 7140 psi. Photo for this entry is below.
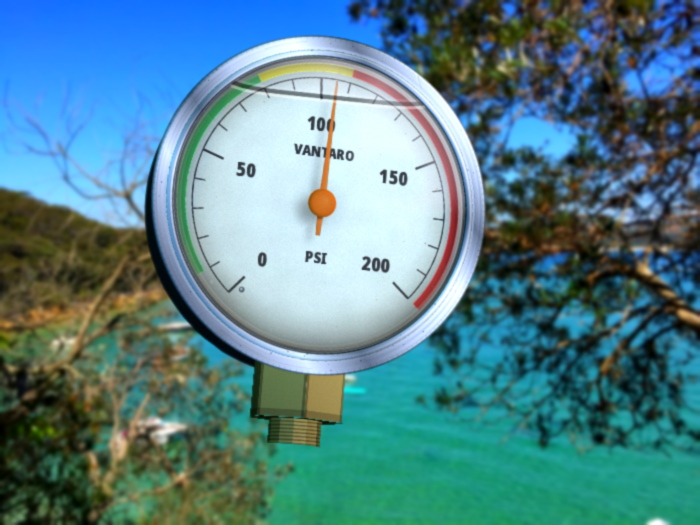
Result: 105 psi
